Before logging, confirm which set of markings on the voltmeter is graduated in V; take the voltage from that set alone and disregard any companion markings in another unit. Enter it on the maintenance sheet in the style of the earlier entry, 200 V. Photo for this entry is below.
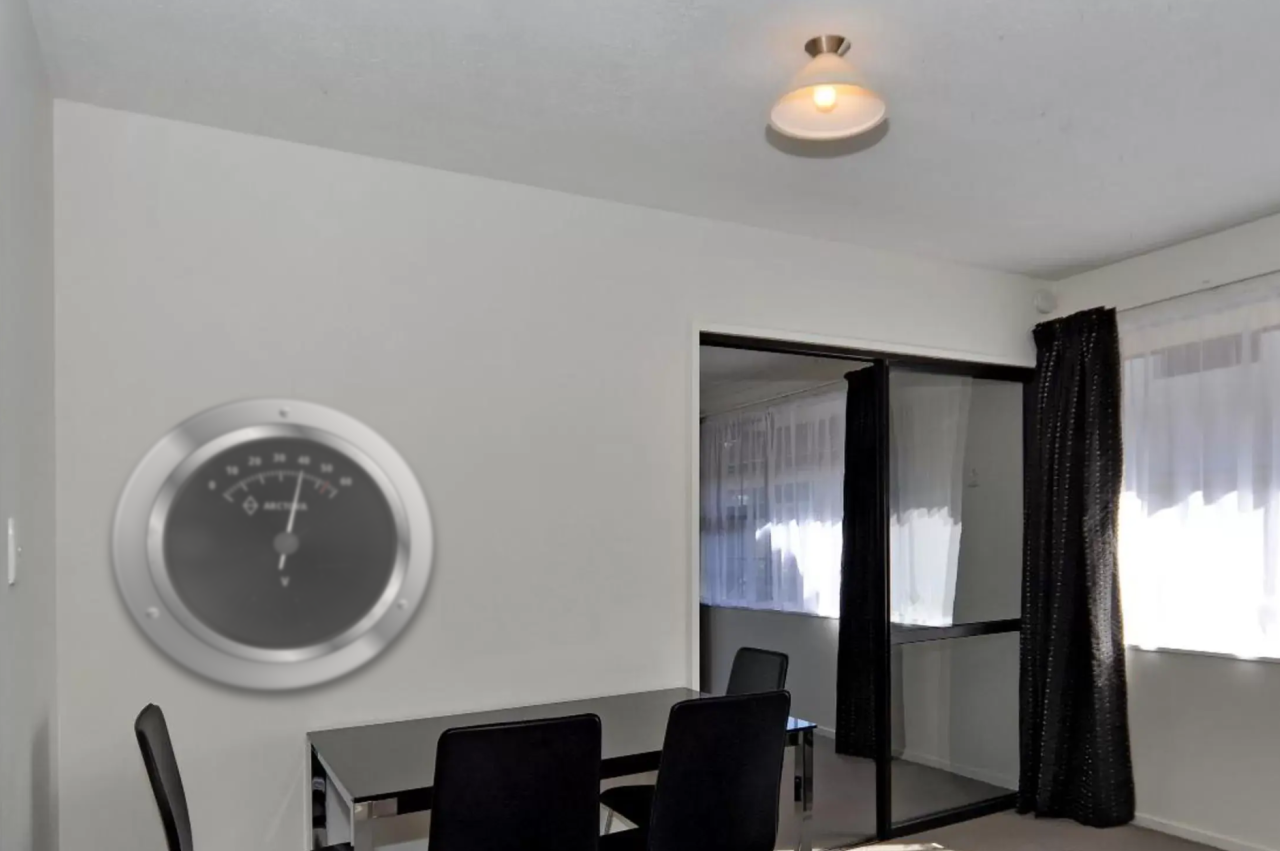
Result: 40 V
